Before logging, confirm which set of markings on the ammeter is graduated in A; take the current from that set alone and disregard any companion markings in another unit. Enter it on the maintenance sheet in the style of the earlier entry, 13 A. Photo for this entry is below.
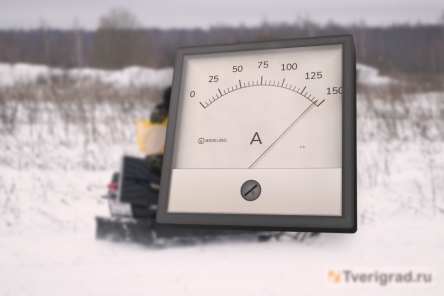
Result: 145 A
